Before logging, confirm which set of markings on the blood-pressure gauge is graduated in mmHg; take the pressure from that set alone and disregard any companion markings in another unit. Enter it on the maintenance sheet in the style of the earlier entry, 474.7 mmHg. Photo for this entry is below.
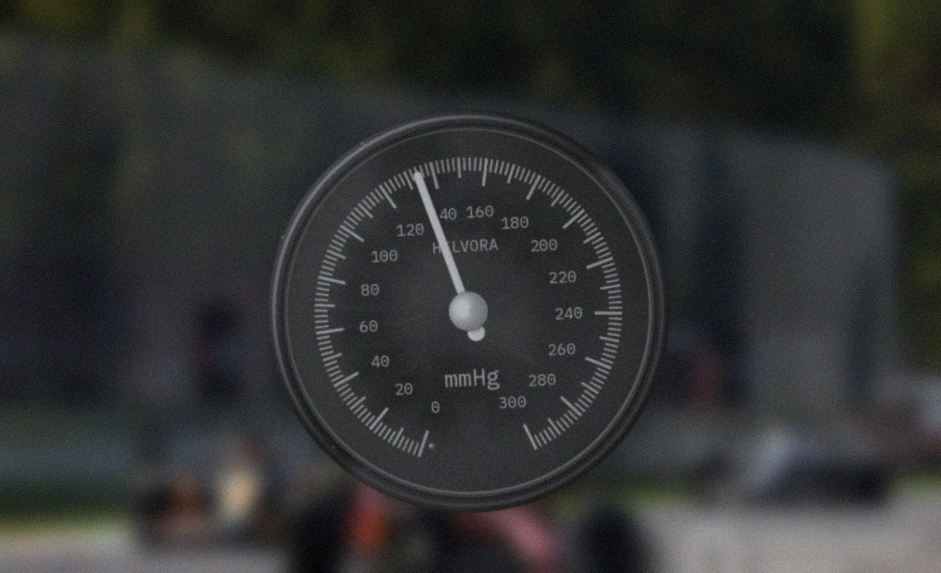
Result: 134 mmHg
